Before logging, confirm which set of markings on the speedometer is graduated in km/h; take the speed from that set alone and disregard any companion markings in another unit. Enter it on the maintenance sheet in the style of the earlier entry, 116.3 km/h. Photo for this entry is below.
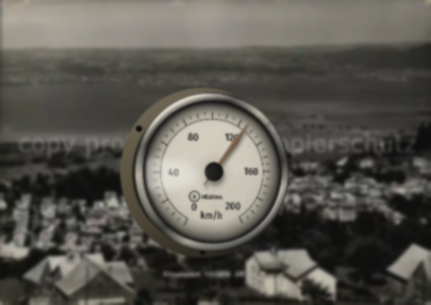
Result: 125 km/h
